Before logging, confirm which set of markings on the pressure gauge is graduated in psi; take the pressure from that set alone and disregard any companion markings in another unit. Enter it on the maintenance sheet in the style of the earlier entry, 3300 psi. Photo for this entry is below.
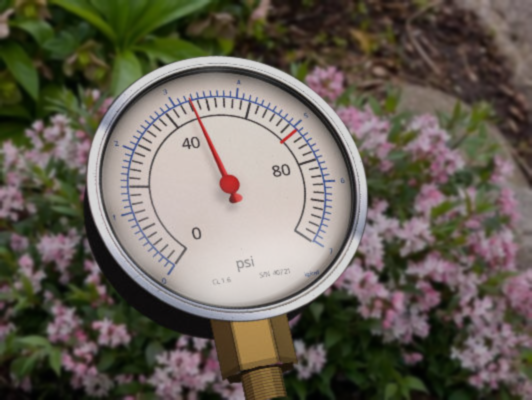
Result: 46 psi
